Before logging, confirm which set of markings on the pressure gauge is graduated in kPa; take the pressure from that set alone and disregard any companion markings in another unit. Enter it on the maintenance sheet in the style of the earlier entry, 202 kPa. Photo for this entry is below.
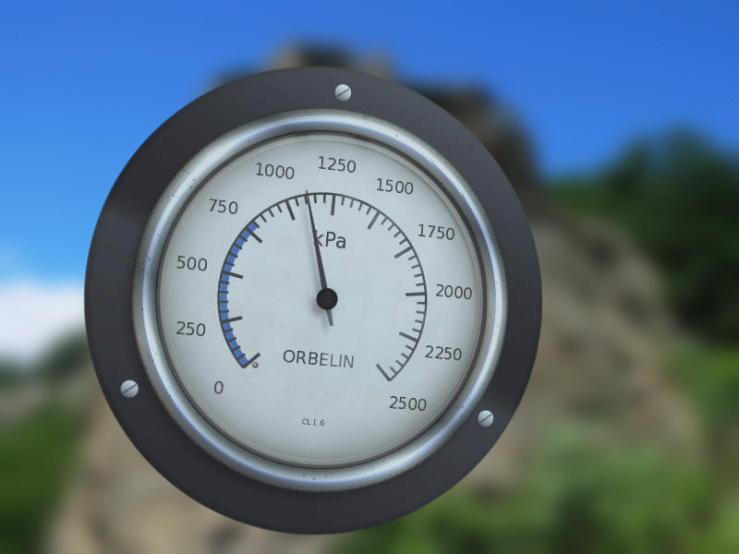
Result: 1100 kPa
